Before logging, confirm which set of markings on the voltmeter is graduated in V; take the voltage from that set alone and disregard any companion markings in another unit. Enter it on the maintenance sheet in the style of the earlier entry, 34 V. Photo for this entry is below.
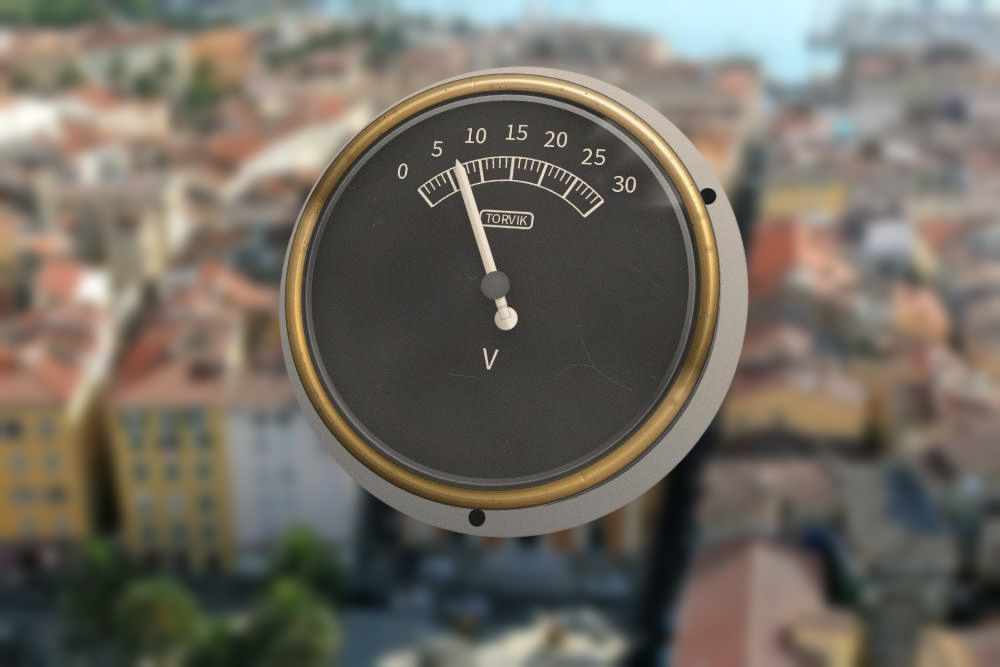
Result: 7 V
